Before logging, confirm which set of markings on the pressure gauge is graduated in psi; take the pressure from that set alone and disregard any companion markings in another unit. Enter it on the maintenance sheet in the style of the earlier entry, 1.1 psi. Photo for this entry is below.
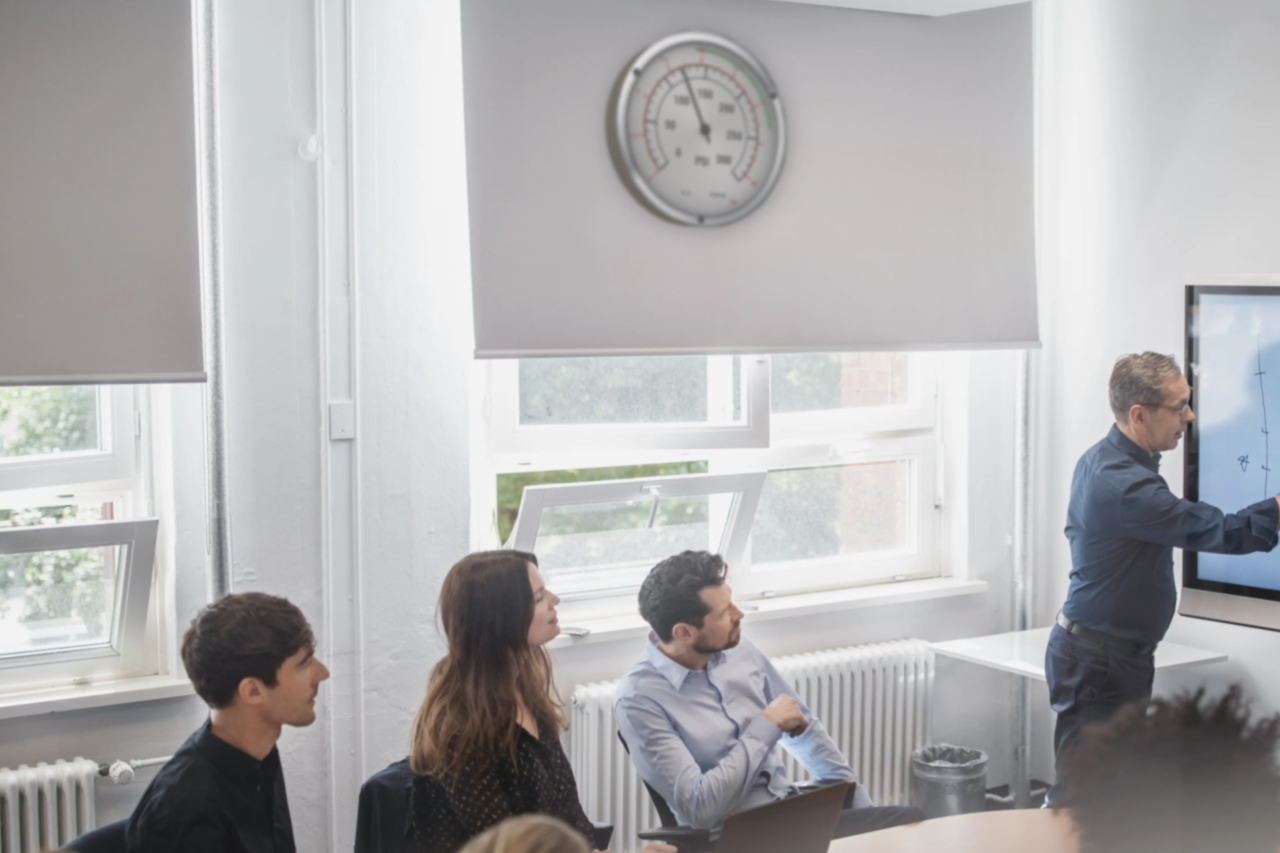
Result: 120 psi
